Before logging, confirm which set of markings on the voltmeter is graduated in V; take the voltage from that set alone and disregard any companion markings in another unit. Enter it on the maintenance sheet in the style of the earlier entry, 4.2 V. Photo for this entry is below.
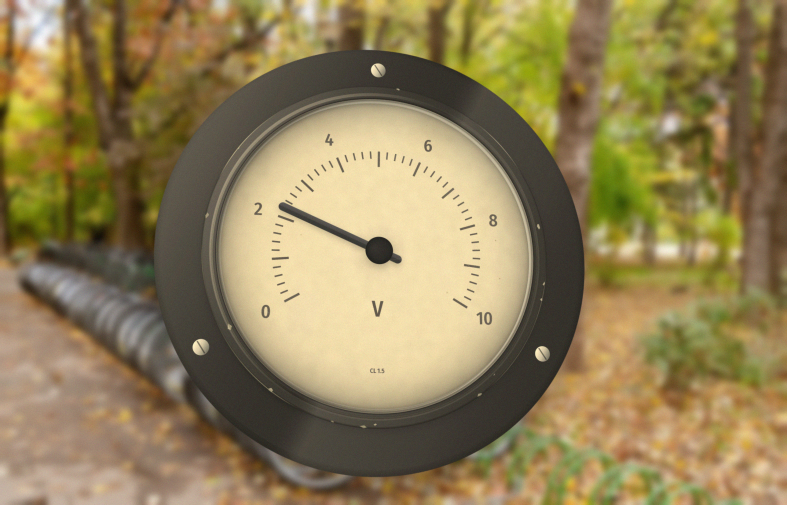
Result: 2.2 V
